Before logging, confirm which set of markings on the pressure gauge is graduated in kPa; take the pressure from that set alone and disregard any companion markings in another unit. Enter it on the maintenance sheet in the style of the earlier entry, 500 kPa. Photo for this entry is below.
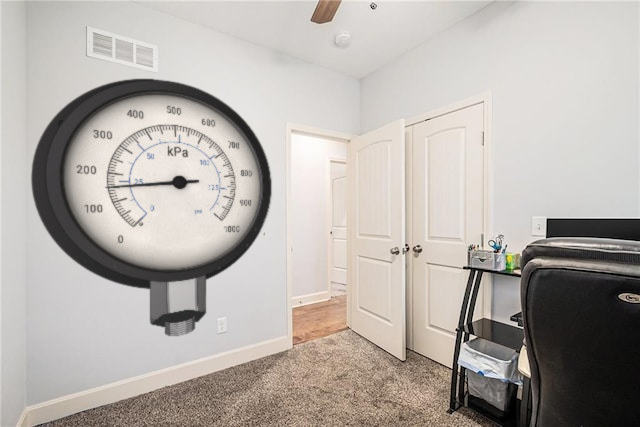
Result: 150 kPa
